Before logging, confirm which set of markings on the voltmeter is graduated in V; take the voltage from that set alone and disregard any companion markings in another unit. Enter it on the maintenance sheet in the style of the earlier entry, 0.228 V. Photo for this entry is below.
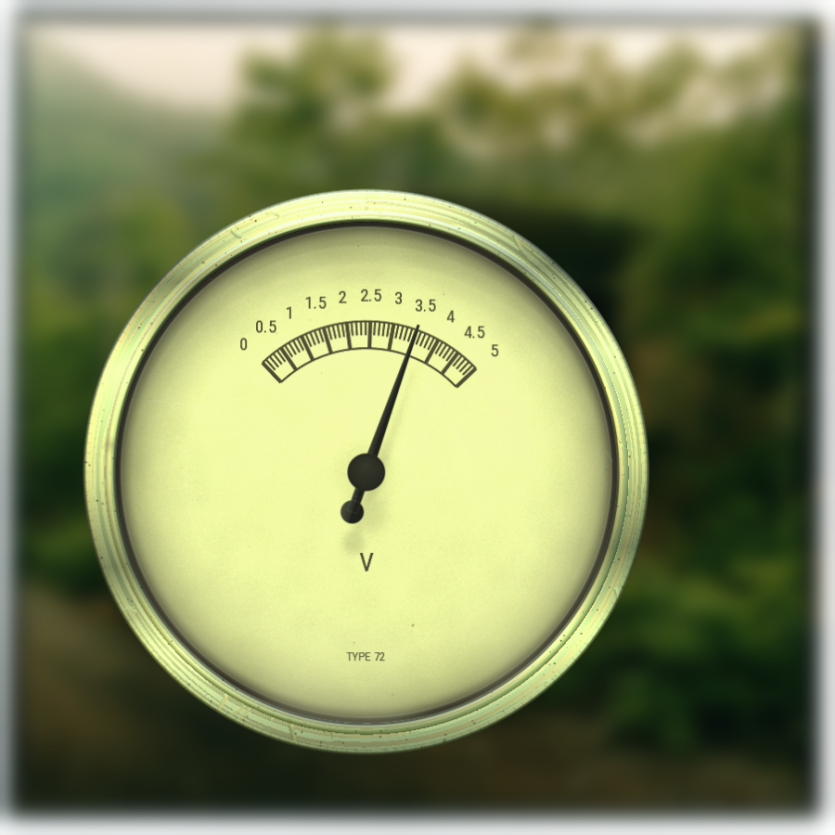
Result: 3.5 V
